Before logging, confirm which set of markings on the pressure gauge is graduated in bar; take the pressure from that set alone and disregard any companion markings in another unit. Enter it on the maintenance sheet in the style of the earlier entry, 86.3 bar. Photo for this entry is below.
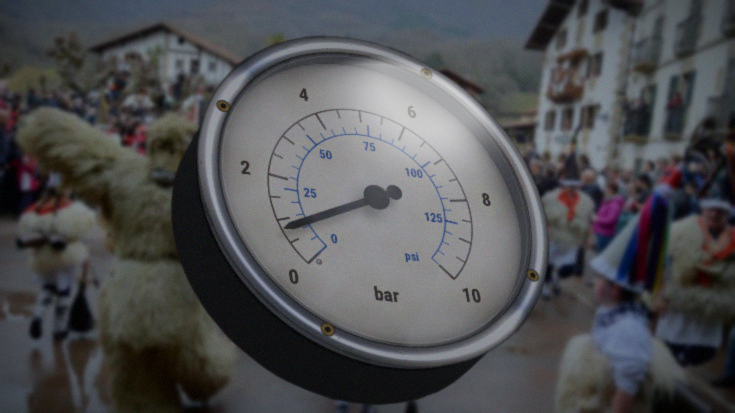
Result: 0.75 bar
